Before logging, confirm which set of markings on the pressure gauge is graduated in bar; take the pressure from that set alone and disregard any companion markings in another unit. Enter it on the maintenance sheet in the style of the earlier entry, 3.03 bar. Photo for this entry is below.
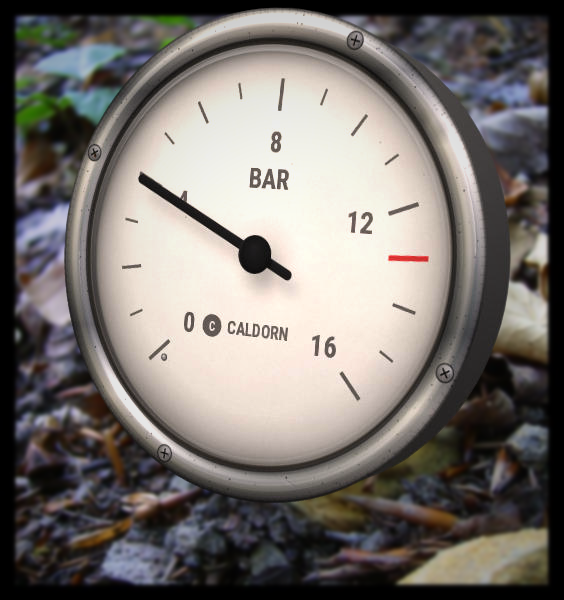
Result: 4 bar
